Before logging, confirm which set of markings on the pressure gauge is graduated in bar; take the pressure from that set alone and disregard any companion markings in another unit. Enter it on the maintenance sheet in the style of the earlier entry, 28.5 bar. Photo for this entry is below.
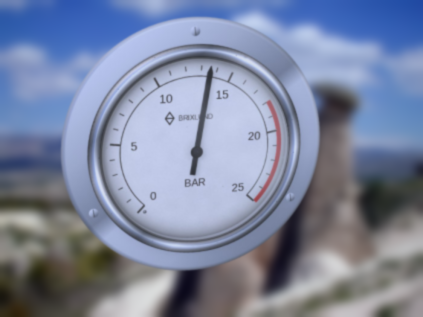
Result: 13.5 bar
